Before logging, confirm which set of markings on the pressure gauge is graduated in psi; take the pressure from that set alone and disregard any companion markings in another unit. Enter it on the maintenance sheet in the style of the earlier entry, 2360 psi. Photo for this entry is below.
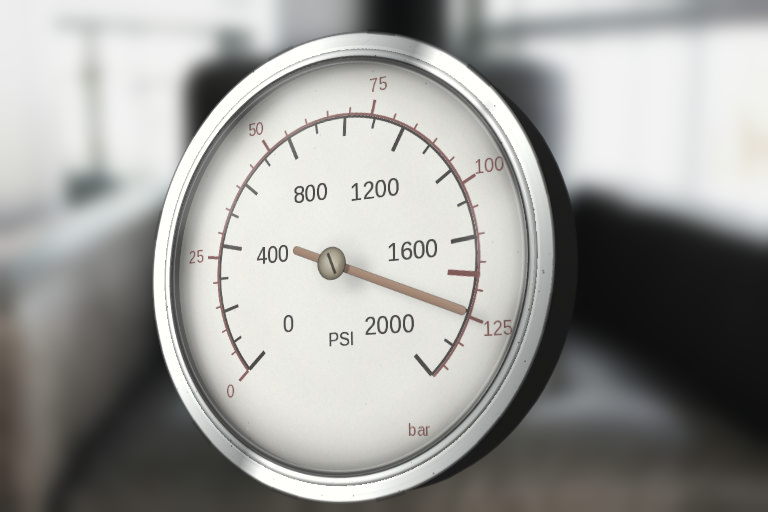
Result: 1800 psi
